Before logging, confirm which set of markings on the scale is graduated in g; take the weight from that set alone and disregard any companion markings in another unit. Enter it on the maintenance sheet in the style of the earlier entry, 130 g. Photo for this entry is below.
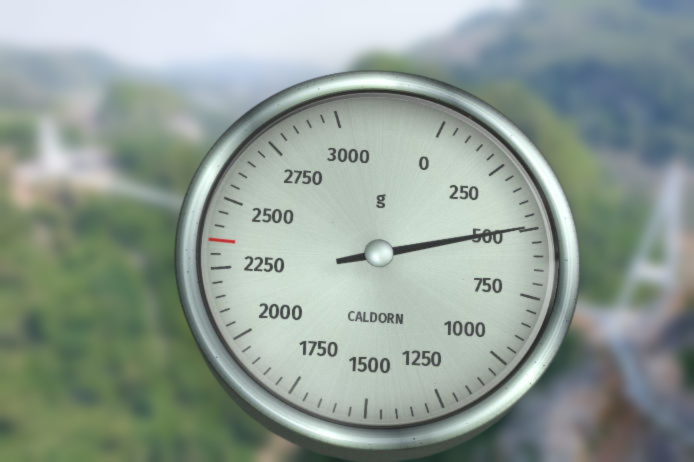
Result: 500 g
